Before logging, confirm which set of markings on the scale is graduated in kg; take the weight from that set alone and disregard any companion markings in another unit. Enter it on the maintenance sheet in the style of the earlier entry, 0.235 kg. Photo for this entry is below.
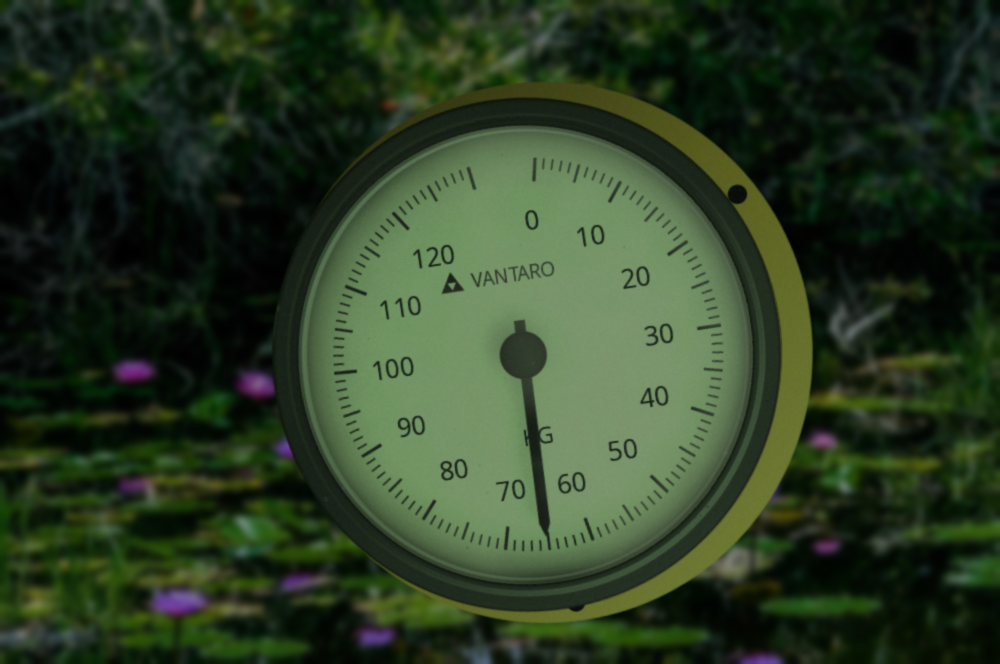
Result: 65 kg
